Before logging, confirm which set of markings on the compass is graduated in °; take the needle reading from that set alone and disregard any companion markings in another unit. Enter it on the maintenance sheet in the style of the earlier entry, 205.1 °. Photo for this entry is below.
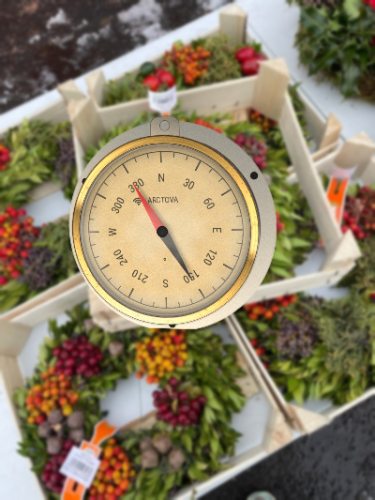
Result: 330 °
